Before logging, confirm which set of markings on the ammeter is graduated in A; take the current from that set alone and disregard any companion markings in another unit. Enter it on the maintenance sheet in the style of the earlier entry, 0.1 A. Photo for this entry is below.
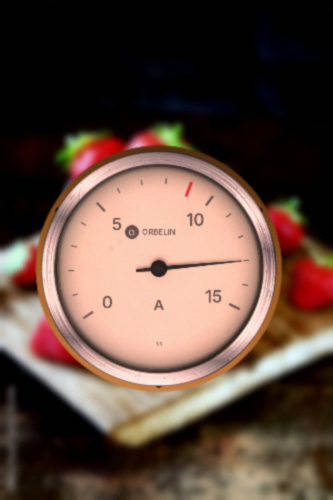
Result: 13 A
